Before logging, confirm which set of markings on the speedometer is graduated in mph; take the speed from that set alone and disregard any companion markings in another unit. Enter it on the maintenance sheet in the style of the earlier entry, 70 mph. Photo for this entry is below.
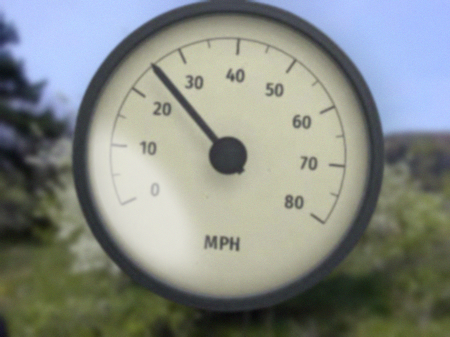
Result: 25 mph
